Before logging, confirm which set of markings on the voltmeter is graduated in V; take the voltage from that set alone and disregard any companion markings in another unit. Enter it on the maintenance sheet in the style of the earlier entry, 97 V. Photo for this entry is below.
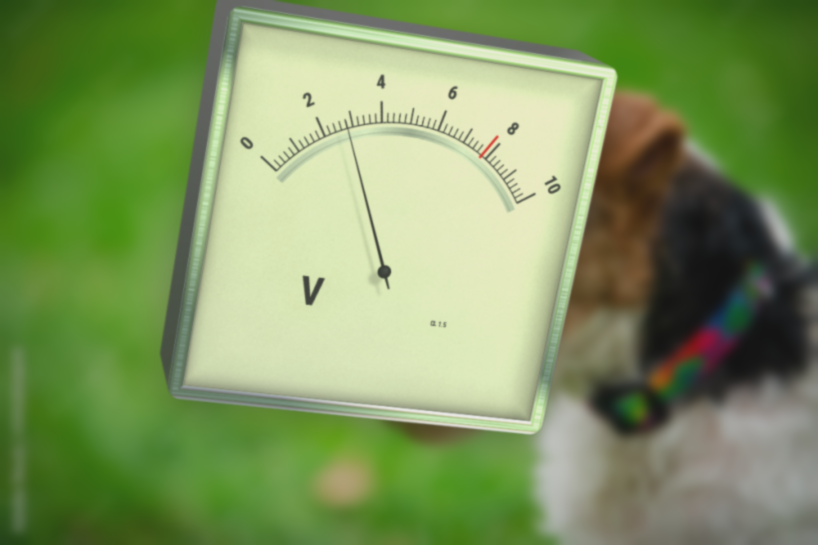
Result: 2.8 V
